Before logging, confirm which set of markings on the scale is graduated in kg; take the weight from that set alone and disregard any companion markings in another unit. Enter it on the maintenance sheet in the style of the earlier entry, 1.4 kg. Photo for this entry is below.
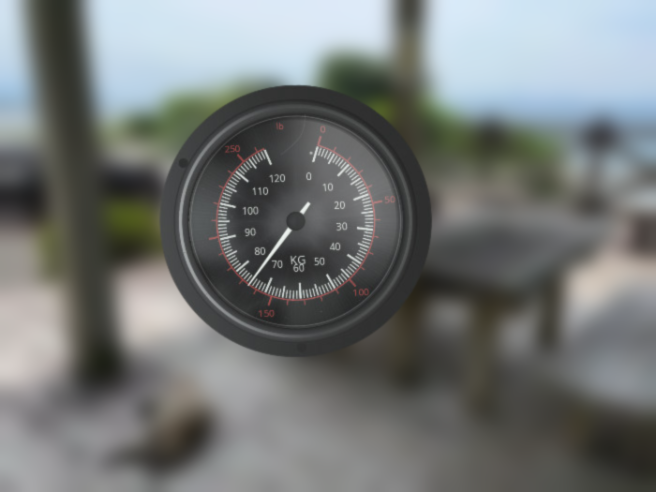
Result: 75 kg
